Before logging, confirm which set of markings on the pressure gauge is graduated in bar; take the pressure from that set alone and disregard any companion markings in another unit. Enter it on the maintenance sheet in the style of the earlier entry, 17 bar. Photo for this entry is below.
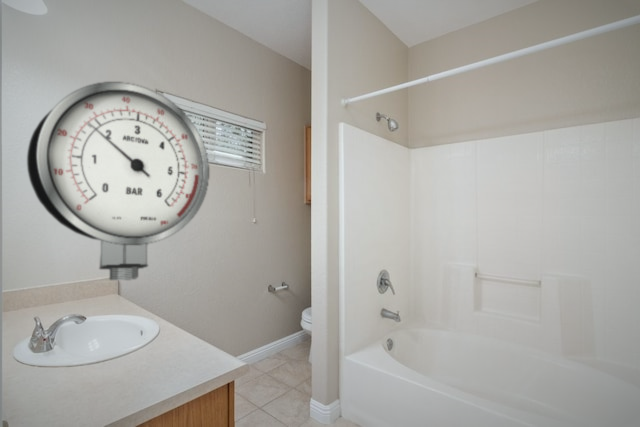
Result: 1.8 bar
